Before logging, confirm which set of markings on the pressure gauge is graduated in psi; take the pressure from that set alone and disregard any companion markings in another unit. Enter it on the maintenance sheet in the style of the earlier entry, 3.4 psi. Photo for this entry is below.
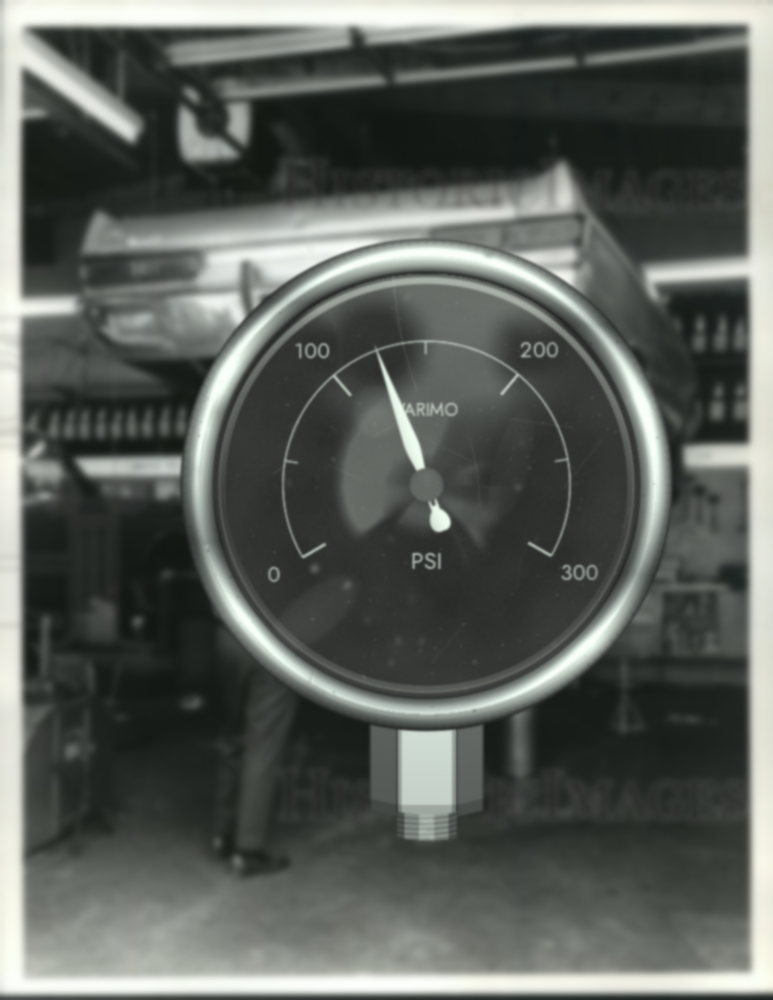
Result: 125 psi
